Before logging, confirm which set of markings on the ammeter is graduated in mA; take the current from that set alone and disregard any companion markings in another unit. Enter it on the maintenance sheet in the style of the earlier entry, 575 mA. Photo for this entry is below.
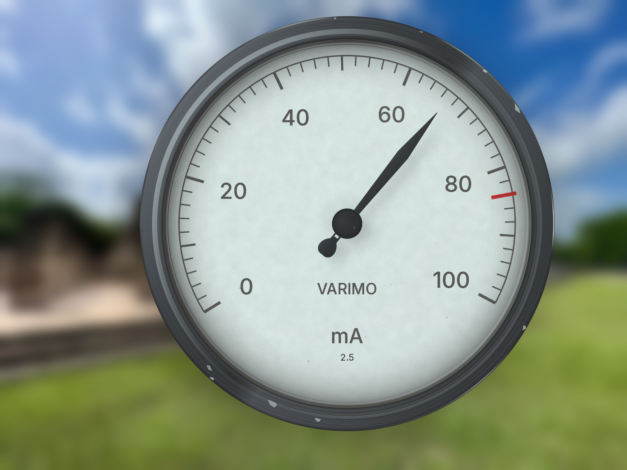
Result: 67 mA
